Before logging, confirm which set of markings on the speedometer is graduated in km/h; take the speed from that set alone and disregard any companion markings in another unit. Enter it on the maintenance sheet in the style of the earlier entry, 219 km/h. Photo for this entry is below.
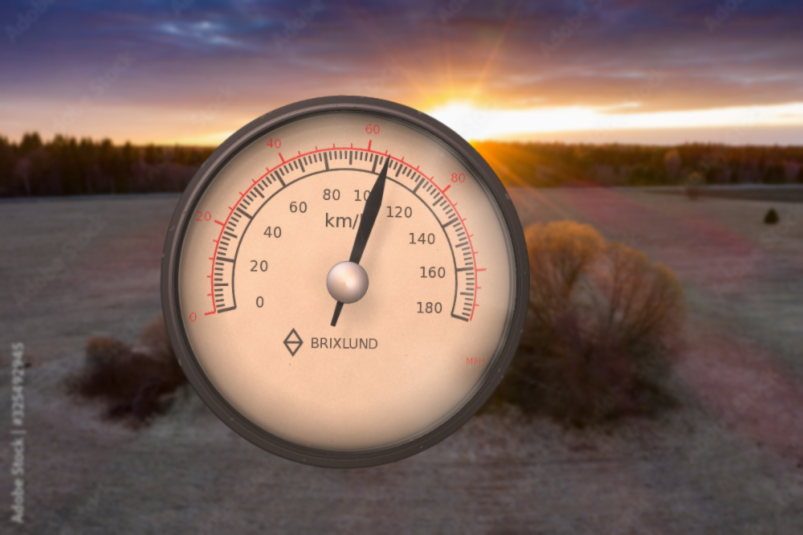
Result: 104 km/h
